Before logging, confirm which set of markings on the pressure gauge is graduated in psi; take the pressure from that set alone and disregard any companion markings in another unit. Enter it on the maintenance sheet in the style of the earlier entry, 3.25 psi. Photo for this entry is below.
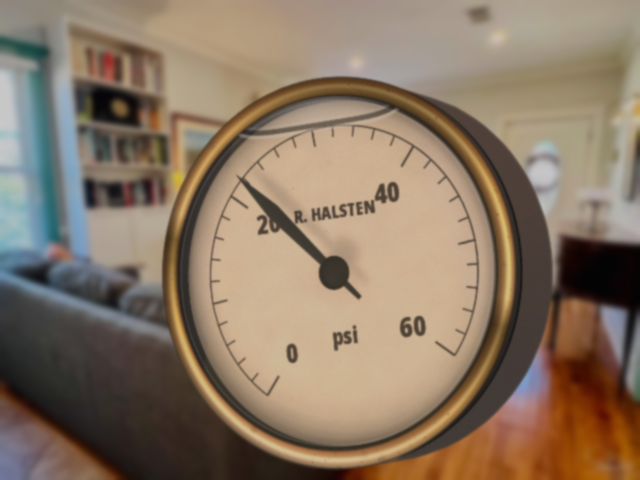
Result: 22 psi
